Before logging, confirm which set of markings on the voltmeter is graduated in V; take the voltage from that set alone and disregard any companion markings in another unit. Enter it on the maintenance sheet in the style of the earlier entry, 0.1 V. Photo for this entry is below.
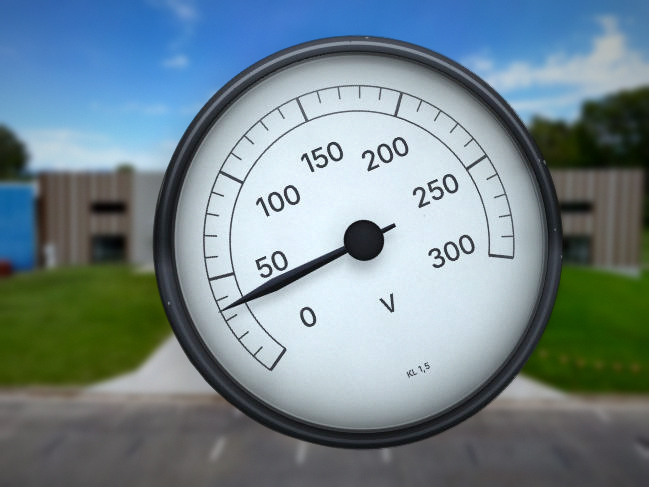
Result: 35 V
